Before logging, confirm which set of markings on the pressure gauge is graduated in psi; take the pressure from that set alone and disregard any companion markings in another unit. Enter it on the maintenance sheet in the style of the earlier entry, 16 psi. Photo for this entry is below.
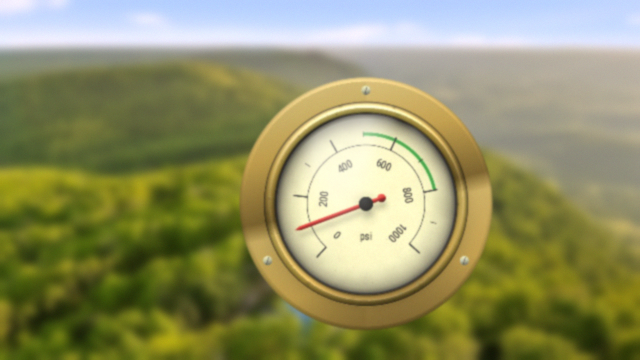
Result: 100 psi
